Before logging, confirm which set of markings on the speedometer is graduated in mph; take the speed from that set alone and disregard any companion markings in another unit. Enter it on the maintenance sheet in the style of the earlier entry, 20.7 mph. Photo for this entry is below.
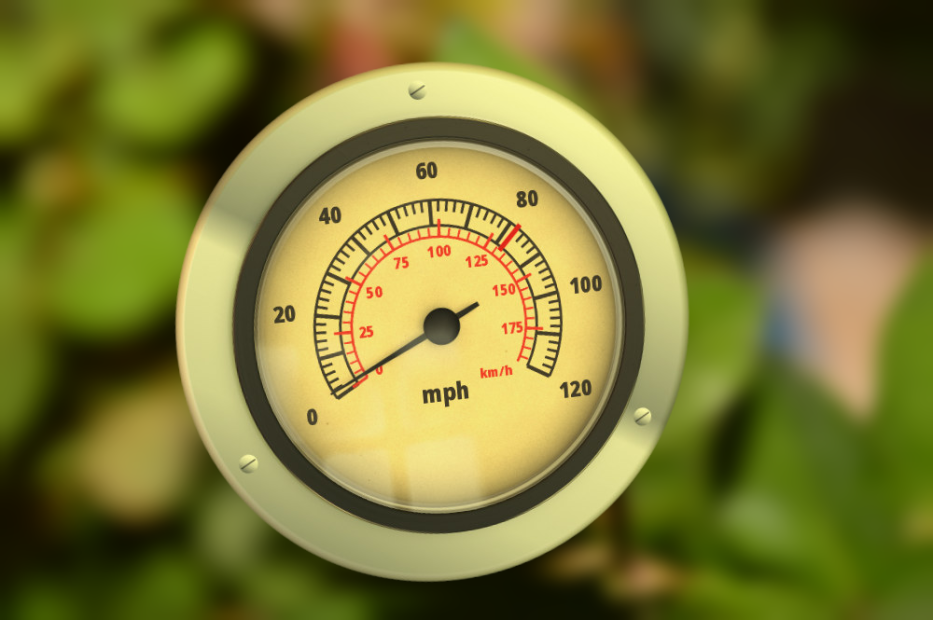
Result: 2 mph
